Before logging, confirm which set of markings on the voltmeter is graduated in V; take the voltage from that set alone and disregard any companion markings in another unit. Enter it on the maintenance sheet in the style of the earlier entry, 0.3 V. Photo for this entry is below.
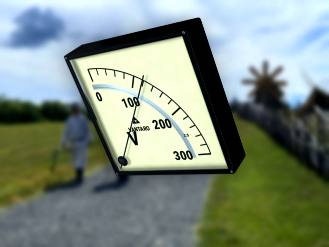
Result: 120 V
